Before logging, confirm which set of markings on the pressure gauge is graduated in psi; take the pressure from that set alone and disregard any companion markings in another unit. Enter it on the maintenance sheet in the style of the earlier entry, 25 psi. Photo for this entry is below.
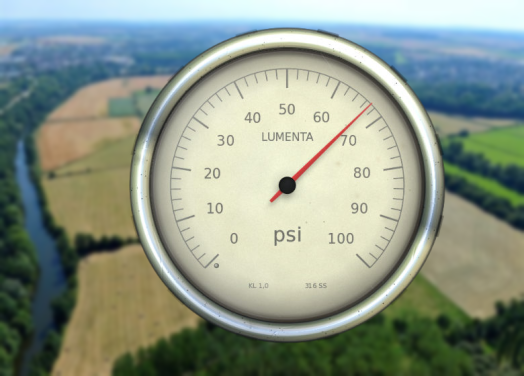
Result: 67 psi
